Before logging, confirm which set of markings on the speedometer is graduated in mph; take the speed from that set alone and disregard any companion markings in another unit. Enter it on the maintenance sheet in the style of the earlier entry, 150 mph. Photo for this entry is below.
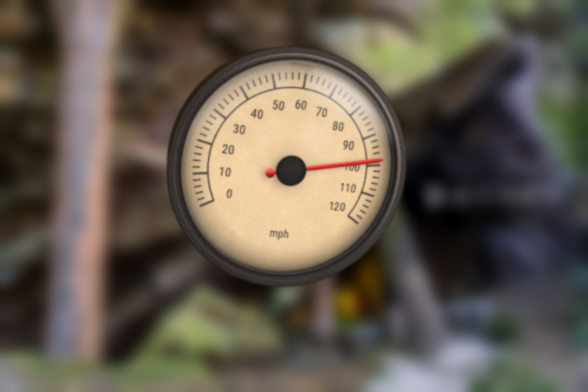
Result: 98 mph
